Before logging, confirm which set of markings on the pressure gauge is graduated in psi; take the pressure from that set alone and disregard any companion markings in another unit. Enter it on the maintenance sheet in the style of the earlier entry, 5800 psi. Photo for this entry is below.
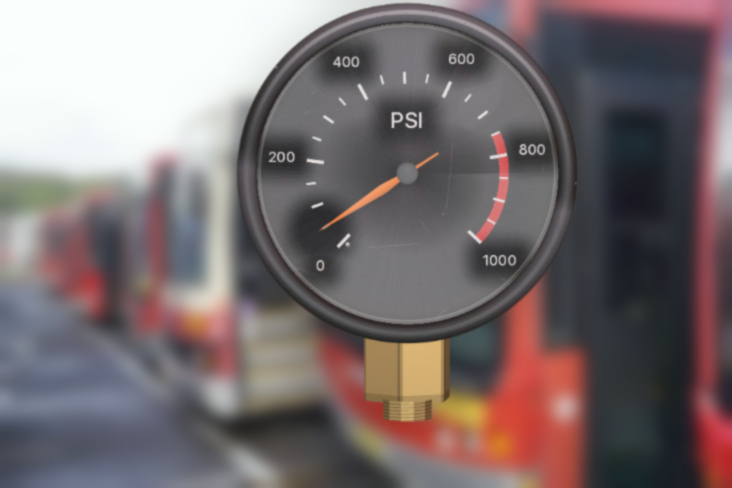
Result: 50 psi
